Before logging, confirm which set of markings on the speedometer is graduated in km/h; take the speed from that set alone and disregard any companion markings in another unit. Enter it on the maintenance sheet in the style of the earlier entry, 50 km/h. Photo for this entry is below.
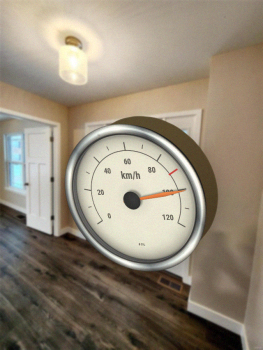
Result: 100 km/h
